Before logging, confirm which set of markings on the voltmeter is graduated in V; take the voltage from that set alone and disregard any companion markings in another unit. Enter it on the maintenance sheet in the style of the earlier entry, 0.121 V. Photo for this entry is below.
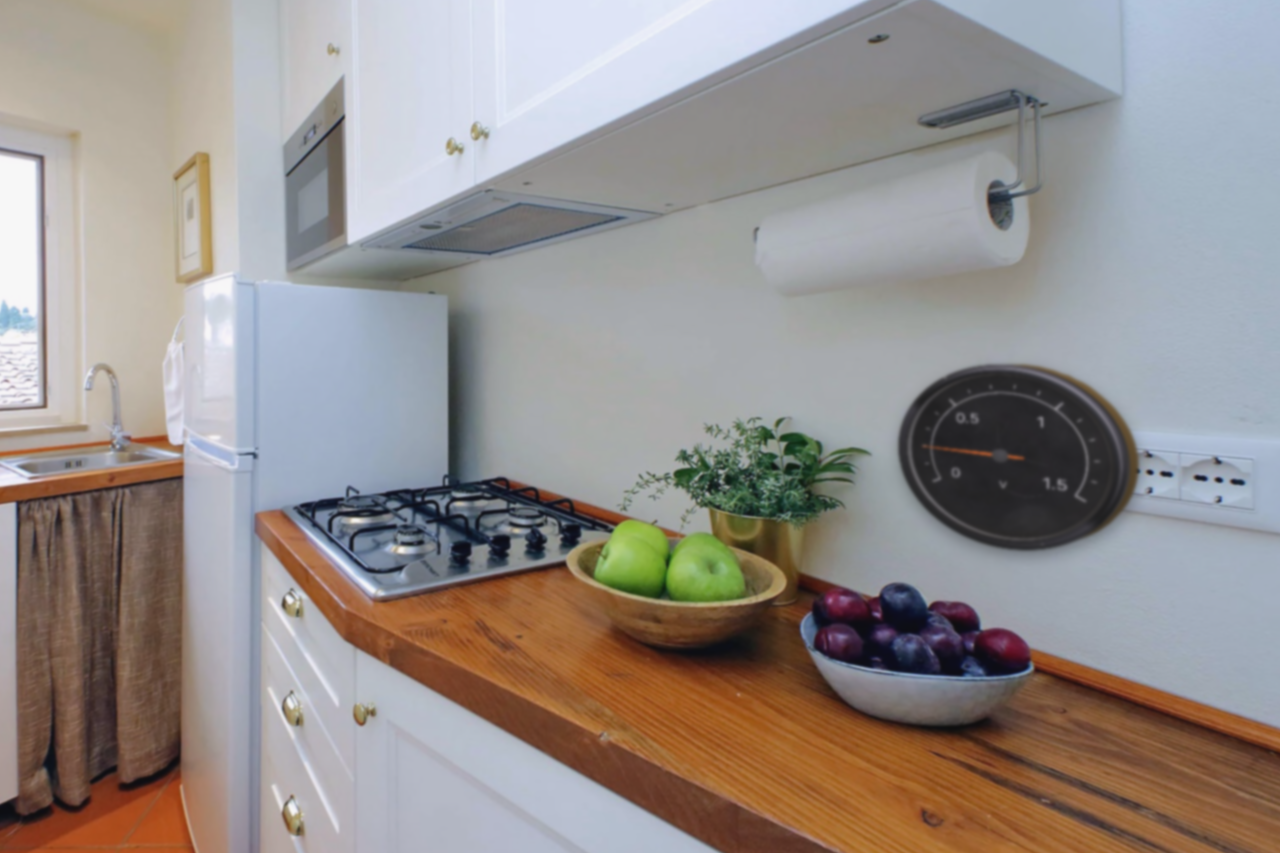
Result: 0.2 V
